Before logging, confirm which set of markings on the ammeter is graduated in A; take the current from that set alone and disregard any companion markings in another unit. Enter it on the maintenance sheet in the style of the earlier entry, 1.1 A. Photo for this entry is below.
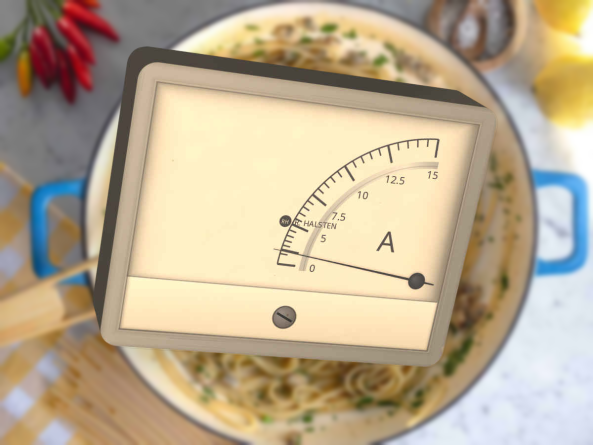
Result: 2.5 A
